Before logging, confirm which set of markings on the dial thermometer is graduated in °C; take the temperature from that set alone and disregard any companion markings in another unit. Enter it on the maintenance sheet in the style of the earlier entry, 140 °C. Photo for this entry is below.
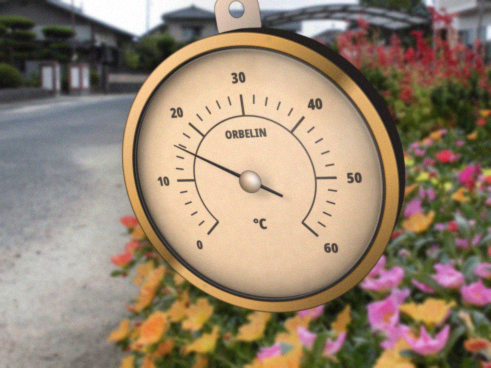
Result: 16 °C
